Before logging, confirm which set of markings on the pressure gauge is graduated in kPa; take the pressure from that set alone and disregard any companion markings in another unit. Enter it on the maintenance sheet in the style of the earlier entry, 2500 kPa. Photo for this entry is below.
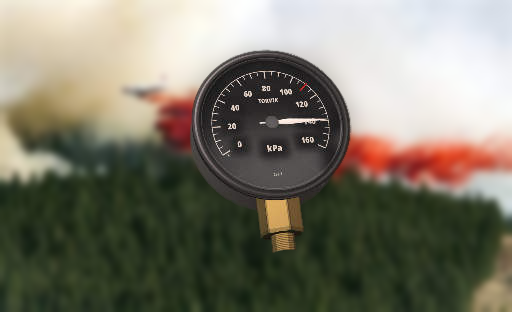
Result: 140 kPa
